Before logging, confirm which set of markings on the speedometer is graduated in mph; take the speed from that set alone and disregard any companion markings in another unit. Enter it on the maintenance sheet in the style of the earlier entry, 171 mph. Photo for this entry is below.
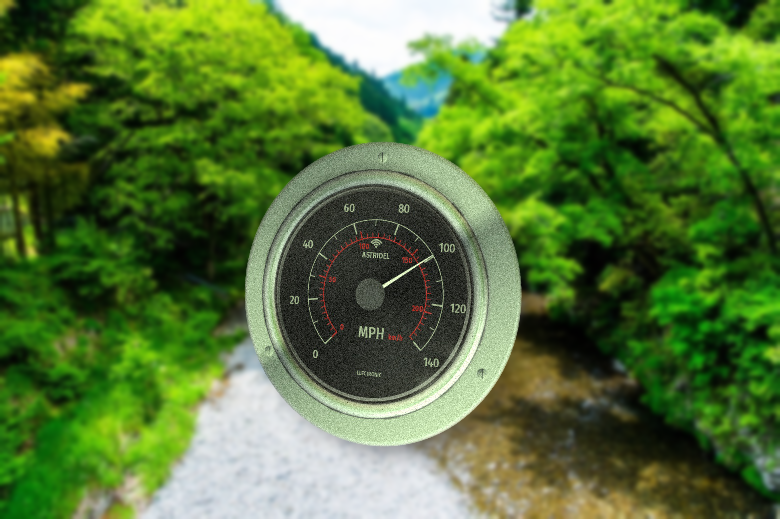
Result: 100 mph
